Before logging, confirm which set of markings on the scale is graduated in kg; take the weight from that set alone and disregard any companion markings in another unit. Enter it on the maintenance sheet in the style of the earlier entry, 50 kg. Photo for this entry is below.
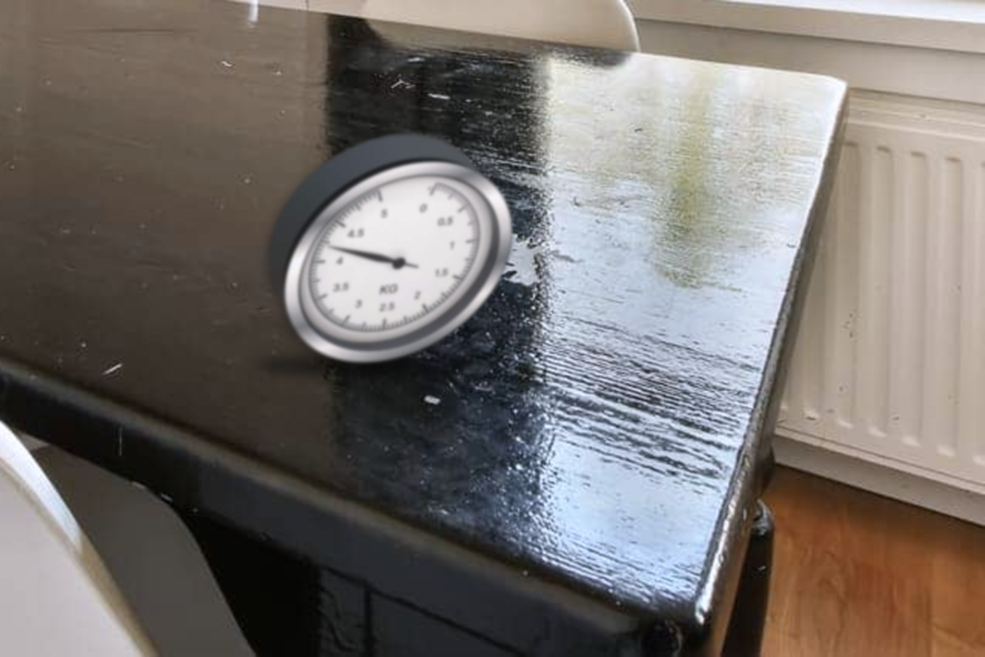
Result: 4.25 kg
